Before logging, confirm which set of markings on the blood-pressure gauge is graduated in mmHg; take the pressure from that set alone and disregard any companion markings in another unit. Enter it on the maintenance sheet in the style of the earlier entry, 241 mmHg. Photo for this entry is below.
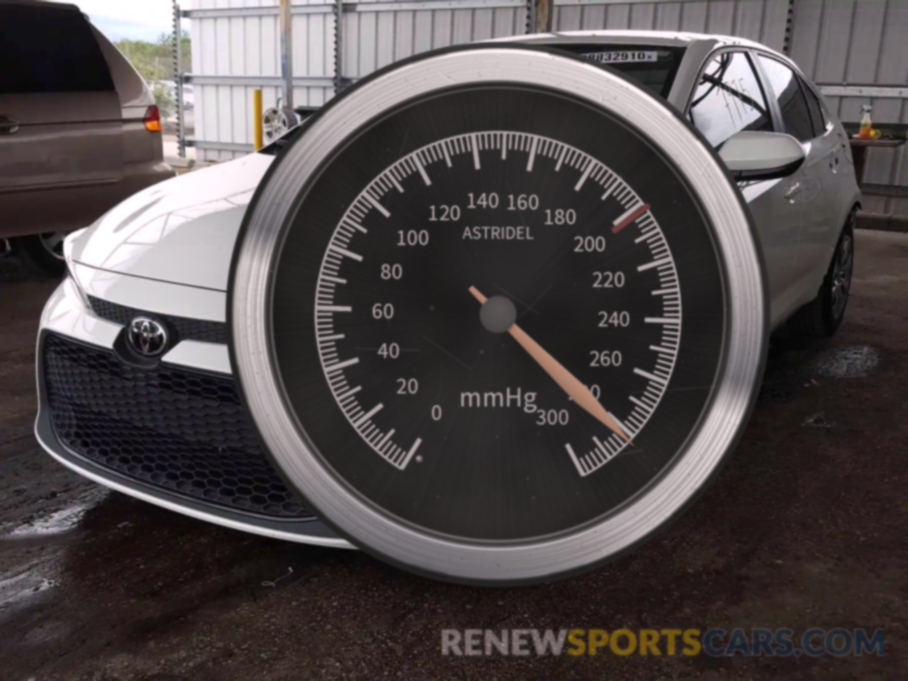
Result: 282 mmHg
